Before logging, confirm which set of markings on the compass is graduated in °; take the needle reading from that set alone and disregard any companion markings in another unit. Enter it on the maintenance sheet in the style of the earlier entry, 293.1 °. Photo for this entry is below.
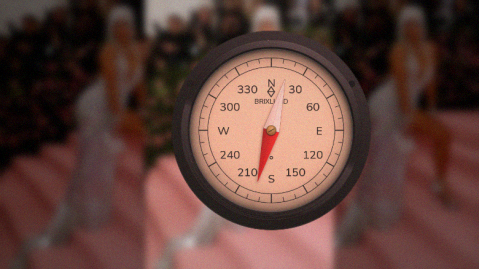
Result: 195 °
